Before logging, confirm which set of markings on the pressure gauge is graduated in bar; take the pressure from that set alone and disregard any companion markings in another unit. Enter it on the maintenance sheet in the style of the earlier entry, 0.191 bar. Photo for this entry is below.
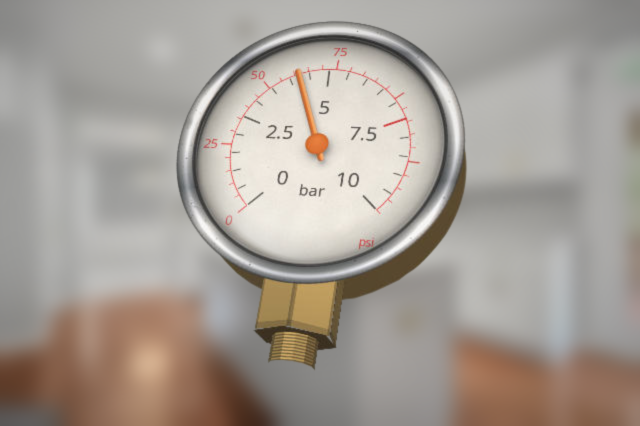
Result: 4.25 bar
